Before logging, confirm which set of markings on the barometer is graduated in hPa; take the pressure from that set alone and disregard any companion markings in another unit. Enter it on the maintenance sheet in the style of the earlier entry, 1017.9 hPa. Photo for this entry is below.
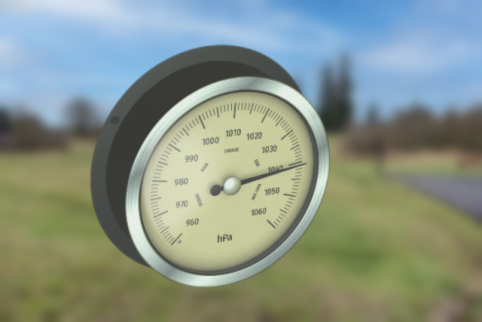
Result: 1040 hPa
